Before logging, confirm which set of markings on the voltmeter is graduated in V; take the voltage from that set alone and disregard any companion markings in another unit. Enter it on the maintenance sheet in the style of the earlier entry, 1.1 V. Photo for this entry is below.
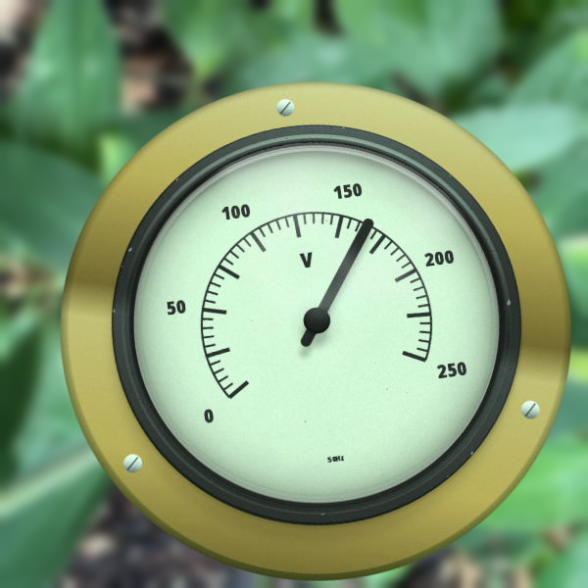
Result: 165 V
